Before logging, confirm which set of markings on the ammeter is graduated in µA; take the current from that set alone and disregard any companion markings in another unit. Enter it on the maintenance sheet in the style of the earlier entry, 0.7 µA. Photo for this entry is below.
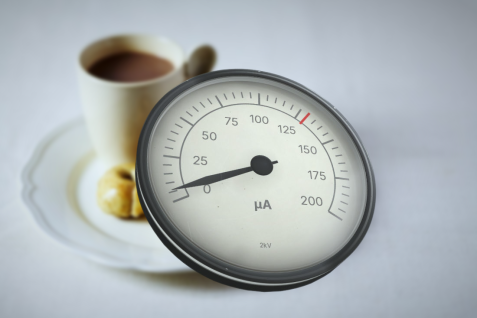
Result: 5 µA
